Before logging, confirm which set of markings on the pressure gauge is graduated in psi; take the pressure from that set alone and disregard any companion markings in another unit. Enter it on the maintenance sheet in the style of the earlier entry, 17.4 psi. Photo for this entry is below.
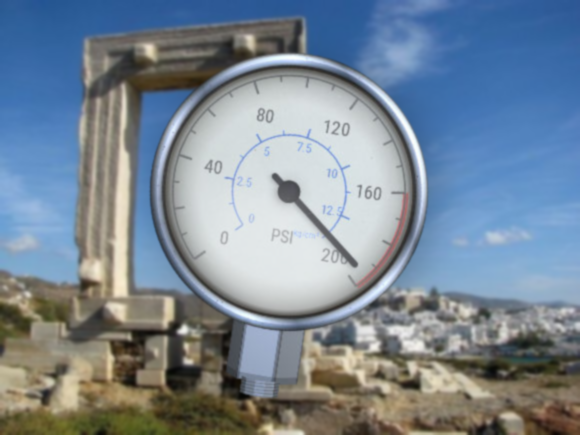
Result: 195 psi
